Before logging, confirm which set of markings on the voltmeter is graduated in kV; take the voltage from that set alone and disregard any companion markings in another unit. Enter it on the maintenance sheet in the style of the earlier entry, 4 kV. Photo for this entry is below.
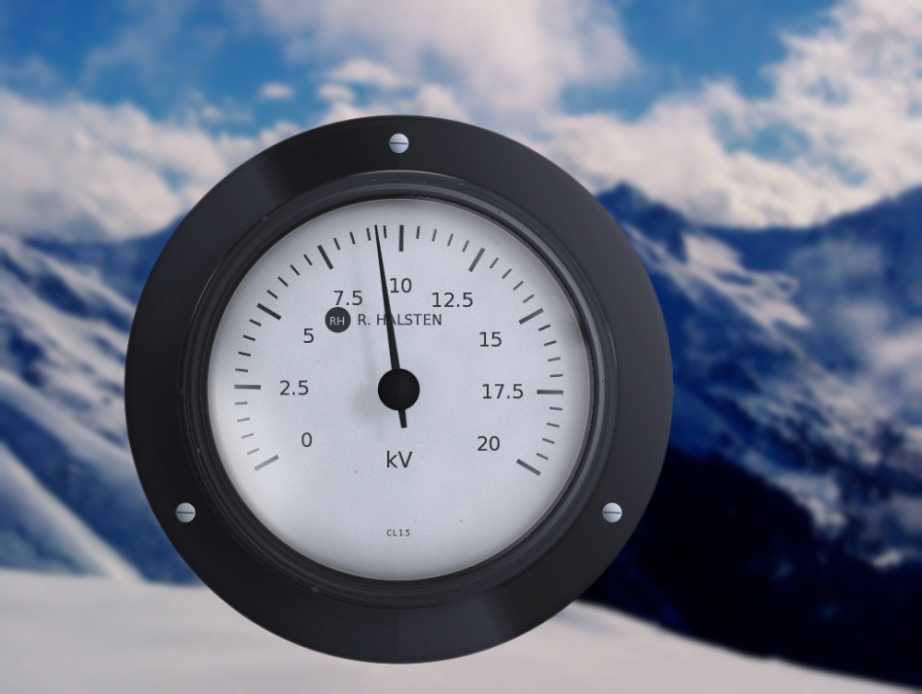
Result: 9.25 kV
